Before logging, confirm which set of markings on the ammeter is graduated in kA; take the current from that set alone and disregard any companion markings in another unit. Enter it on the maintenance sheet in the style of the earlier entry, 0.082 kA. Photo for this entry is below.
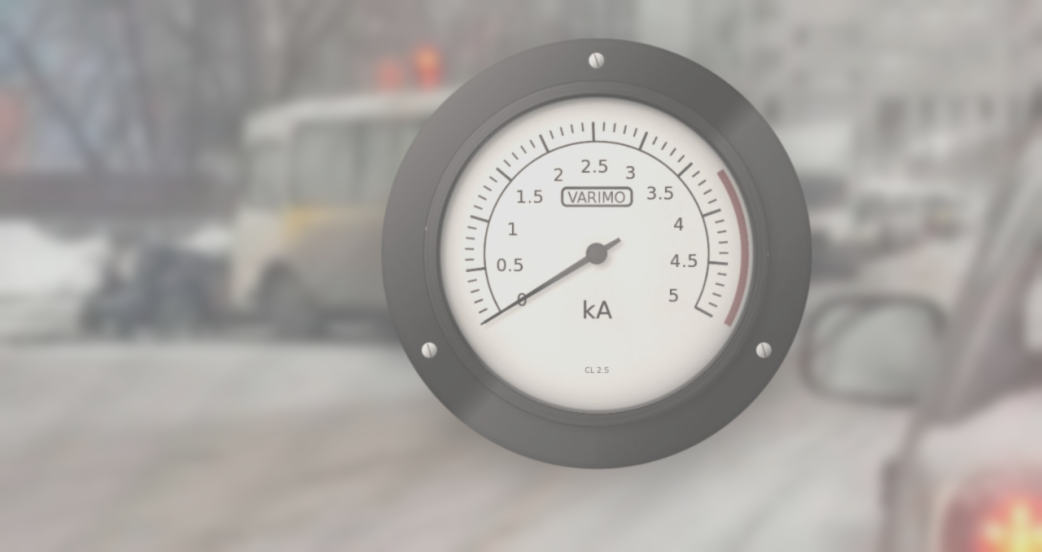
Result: 0 kA
